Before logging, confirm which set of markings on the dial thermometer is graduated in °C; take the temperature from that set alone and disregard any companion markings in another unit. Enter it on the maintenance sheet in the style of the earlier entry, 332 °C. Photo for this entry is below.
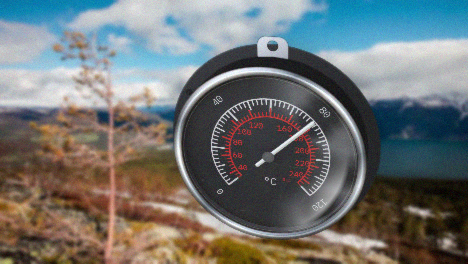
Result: 80 °C
